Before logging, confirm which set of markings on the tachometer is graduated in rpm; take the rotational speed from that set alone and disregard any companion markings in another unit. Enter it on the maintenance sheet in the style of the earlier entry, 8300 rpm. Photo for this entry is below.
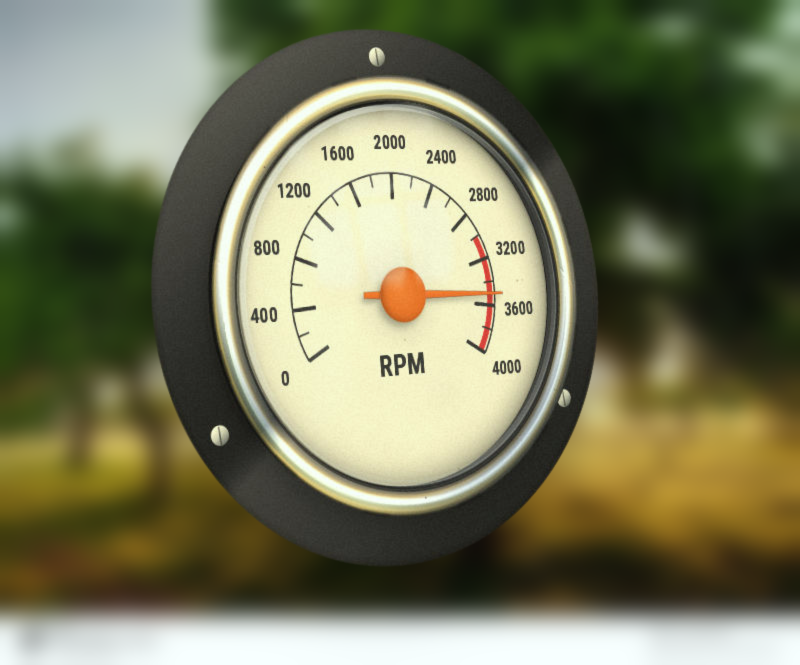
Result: 3500 rpm
